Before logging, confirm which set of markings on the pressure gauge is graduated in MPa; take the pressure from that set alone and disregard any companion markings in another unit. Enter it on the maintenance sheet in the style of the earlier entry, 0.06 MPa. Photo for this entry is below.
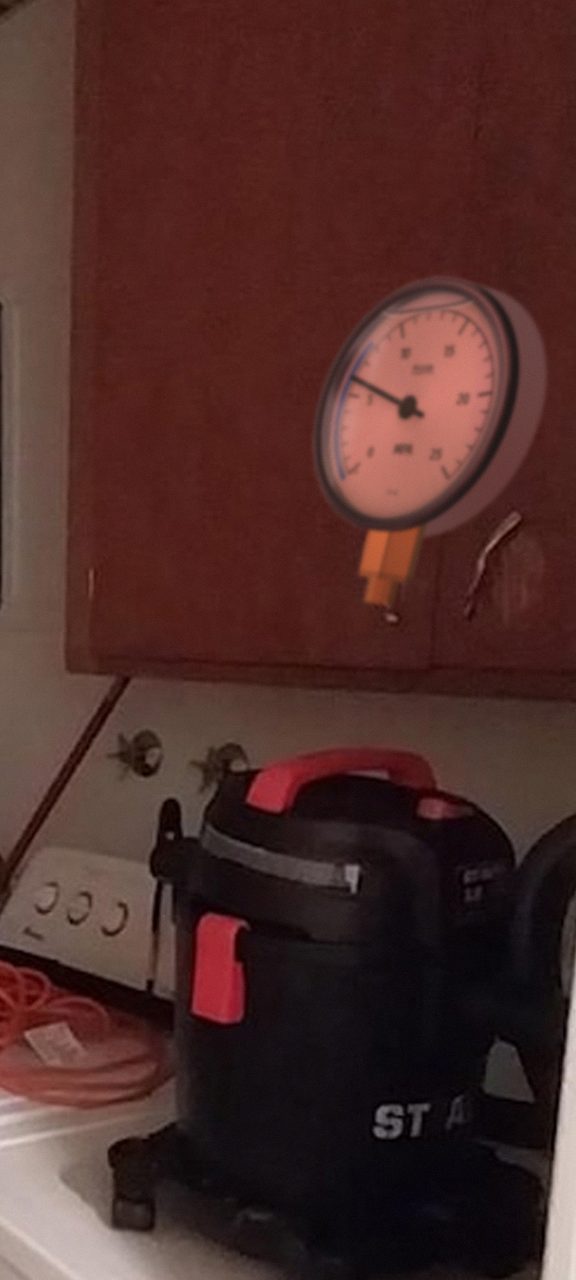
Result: 6 MPa
